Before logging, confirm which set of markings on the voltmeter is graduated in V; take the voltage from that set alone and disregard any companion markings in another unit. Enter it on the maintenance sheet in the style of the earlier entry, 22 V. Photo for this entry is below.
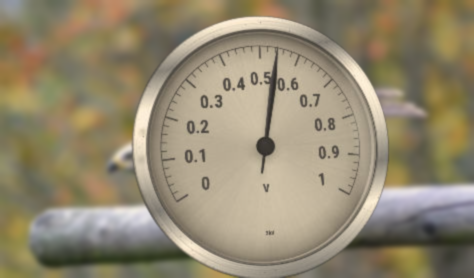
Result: 0.54 V
